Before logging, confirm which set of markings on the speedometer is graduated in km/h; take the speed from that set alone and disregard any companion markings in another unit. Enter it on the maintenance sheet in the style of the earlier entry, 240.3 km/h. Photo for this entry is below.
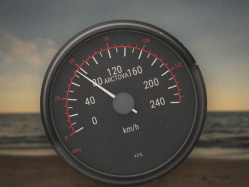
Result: 75 km/h
